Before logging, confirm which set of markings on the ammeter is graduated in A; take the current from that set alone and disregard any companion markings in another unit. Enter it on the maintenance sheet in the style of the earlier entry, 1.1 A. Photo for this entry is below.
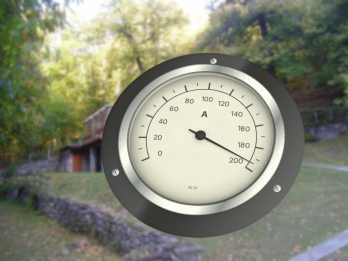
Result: 195 A
